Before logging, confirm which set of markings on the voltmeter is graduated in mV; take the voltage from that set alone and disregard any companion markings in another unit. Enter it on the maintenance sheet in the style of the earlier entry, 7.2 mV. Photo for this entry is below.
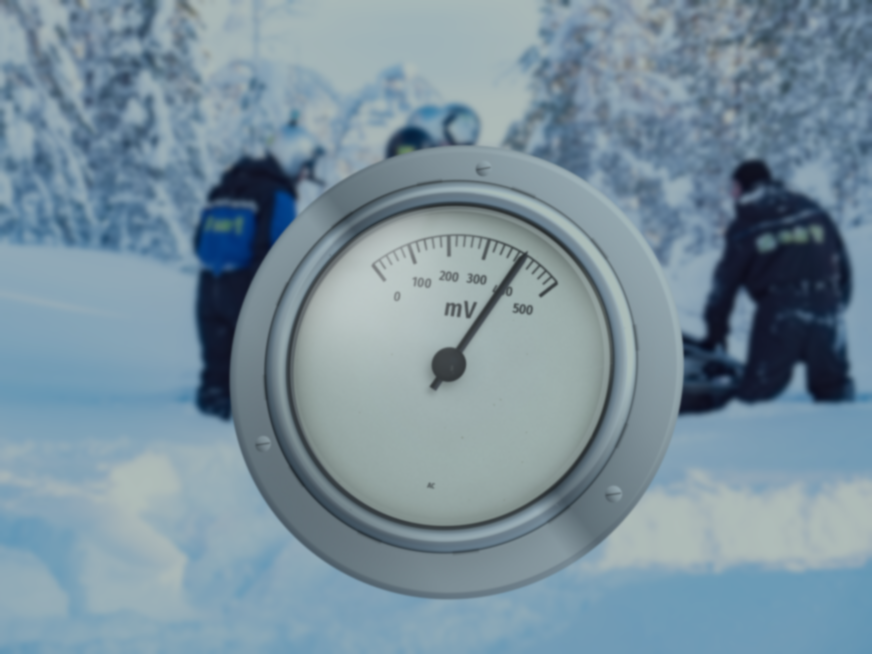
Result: 400 mV
